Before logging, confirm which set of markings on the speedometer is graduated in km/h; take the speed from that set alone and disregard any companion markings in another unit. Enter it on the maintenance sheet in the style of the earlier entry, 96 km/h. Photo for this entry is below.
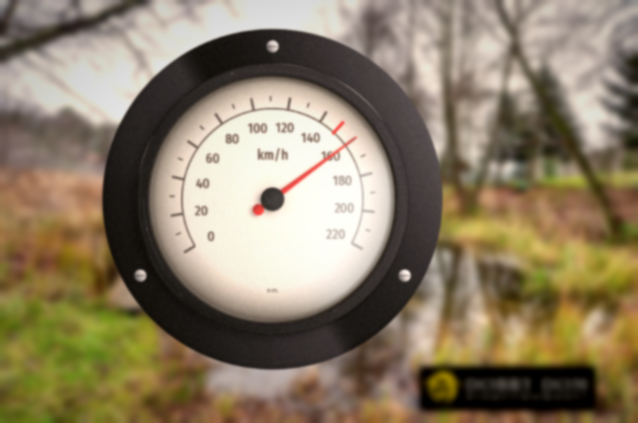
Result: 160 km/h
